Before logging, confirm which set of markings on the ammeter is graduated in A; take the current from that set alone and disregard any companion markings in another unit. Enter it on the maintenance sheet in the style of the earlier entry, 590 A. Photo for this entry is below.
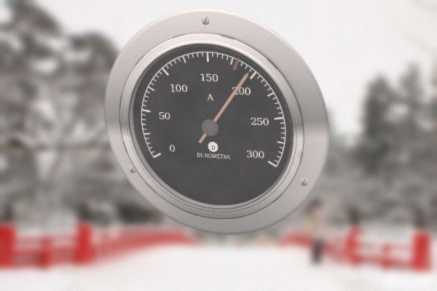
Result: 195 A
